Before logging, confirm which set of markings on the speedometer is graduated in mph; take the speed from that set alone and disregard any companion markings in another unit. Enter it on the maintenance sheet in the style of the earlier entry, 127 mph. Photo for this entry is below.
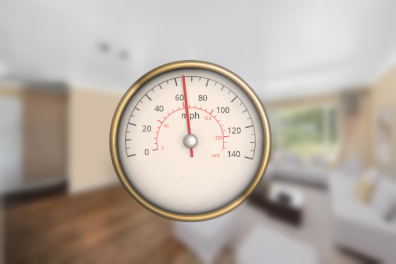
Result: 65 mph
